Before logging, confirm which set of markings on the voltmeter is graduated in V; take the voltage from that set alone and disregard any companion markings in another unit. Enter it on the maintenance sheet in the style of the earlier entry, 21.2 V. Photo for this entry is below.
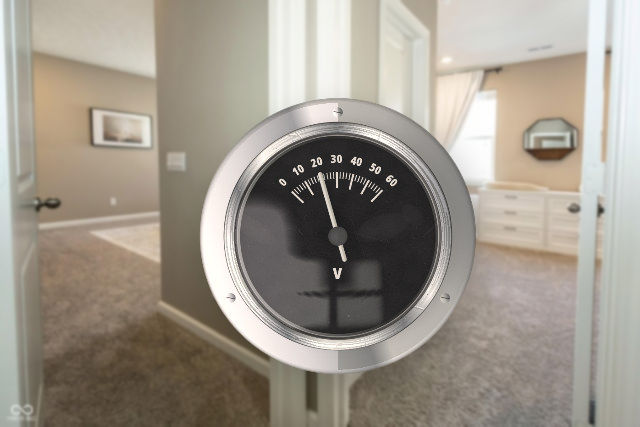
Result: 20 V
